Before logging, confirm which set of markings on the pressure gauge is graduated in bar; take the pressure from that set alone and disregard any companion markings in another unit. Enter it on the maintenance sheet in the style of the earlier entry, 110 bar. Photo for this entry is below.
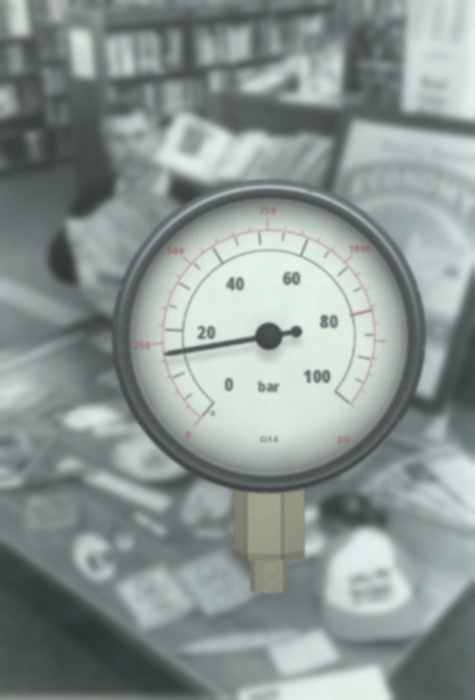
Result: 15 bar
